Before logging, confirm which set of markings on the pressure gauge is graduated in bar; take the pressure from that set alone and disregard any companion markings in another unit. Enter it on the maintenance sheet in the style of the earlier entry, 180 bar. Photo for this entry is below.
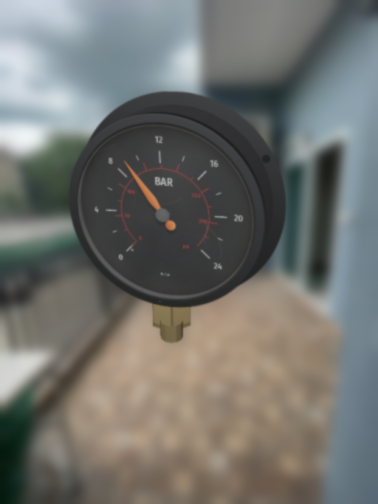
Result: 9 bar
